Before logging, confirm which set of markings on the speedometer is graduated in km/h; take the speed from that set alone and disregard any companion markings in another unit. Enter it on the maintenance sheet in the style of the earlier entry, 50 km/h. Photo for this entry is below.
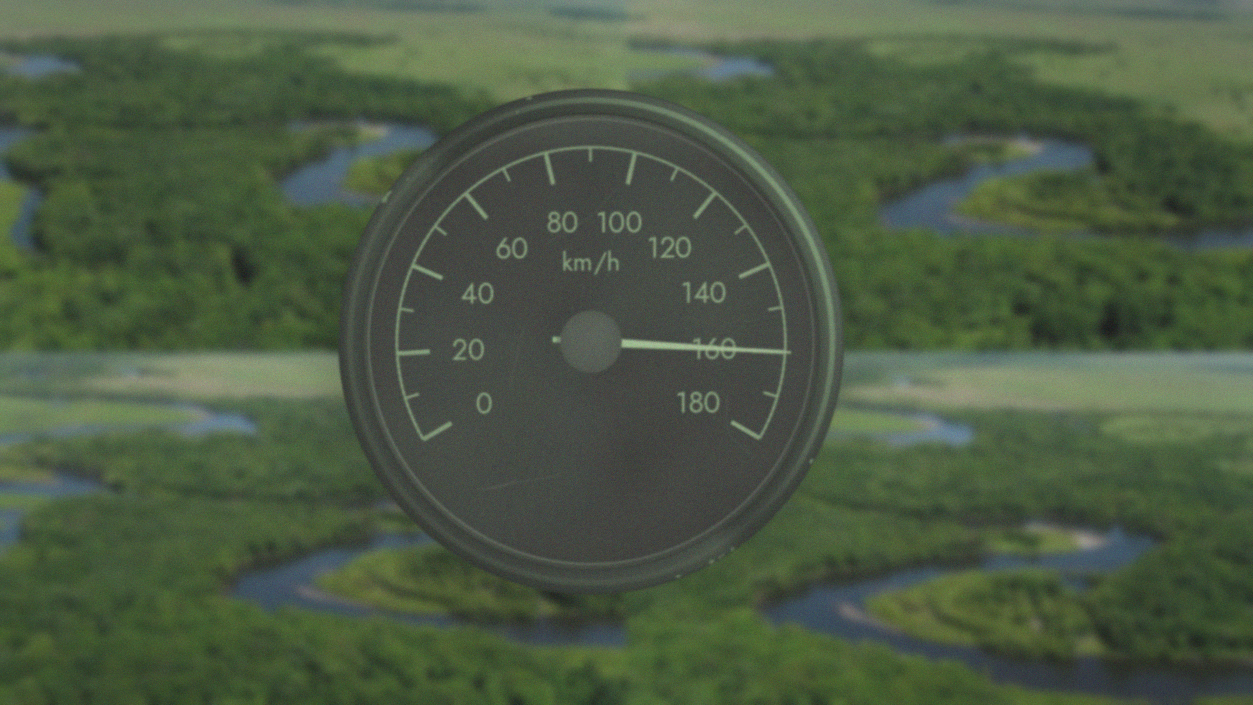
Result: 160 km/h
